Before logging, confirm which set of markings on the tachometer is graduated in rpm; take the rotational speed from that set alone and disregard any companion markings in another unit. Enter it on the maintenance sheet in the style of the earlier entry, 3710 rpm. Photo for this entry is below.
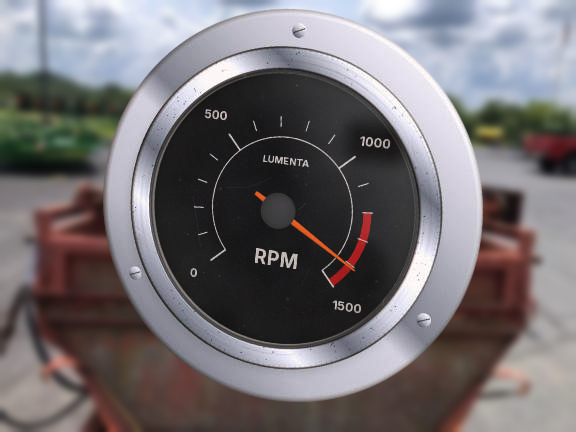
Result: 1400 rpm
